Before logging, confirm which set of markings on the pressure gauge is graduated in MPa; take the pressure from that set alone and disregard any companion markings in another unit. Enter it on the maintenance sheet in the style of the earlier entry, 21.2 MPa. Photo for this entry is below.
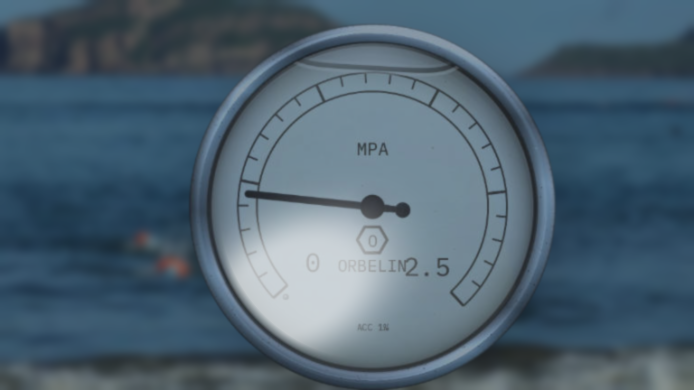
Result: 0.45 MPa
